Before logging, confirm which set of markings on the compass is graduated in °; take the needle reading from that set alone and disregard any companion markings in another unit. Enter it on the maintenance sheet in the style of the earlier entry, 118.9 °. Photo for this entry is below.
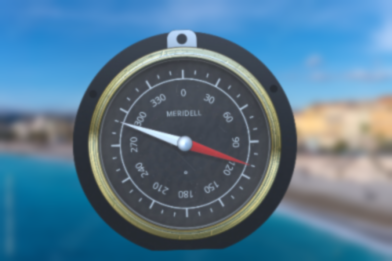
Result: 110 °
